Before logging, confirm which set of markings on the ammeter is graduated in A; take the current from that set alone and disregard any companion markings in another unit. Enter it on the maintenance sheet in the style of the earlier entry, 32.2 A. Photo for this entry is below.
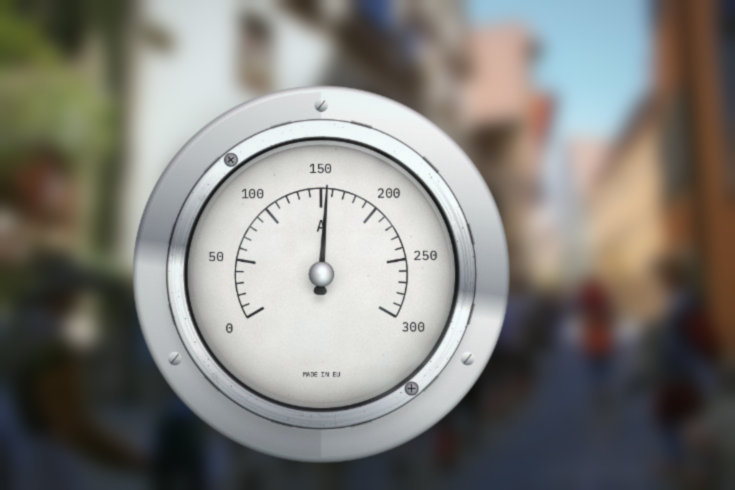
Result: 155 A
